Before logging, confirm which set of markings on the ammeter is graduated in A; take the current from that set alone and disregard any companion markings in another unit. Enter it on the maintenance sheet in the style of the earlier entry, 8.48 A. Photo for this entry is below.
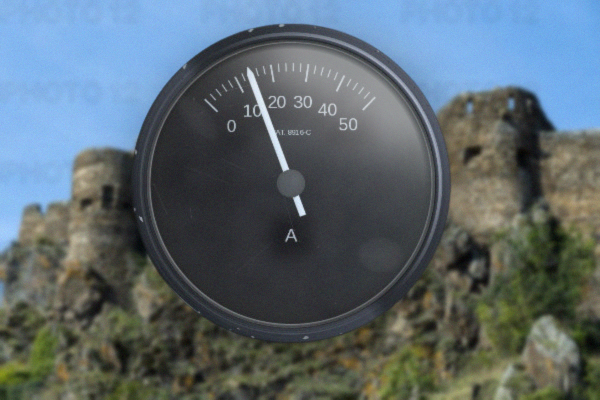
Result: 14 A
